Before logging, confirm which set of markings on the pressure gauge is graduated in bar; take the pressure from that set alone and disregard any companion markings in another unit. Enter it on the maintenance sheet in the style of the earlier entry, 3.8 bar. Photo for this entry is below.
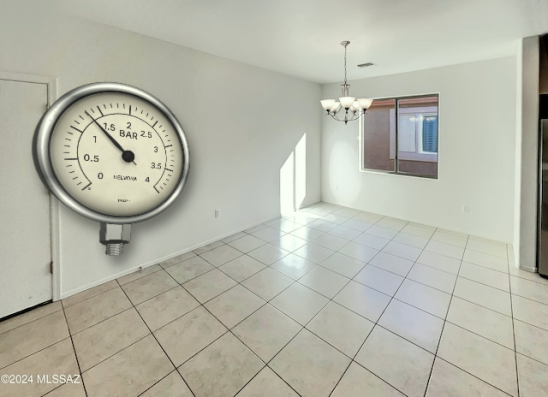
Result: 1.3 bar
